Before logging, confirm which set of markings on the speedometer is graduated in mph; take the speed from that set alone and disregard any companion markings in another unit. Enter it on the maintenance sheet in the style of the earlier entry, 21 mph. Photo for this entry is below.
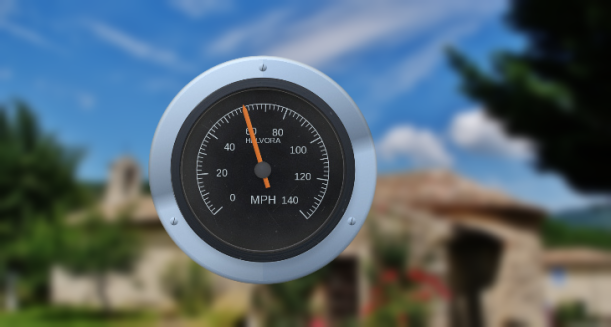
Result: 60 mph
